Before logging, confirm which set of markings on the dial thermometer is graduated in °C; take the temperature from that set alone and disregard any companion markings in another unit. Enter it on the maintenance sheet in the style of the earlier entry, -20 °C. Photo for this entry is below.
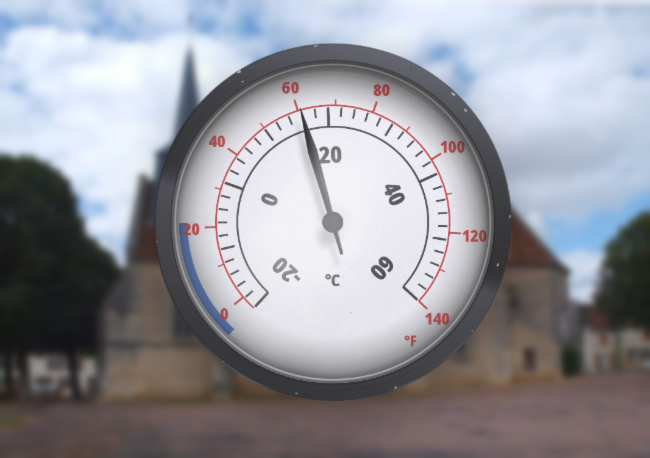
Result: 16 °C
